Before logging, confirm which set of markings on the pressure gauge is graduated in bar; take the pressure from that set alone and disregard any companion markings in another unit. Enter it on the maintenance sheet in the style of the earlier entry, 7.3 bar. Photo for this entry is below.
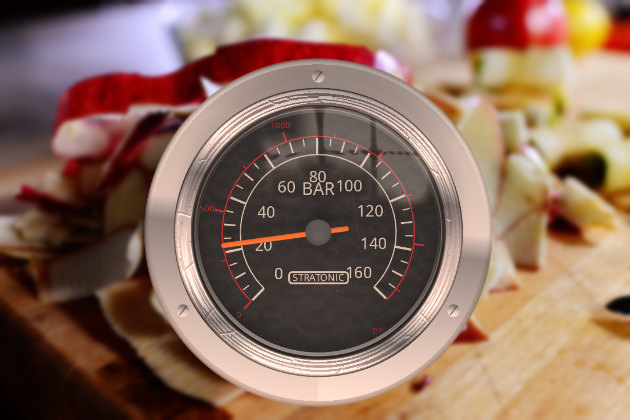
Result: 22.5 bar
